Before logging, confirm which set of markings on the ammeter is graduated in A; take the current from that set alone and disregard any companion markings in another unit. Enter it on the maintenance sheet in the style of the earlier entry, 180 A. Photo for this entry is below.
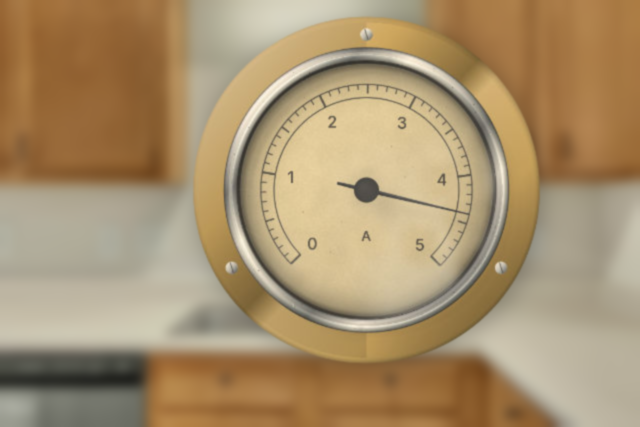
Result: 4.4 A
